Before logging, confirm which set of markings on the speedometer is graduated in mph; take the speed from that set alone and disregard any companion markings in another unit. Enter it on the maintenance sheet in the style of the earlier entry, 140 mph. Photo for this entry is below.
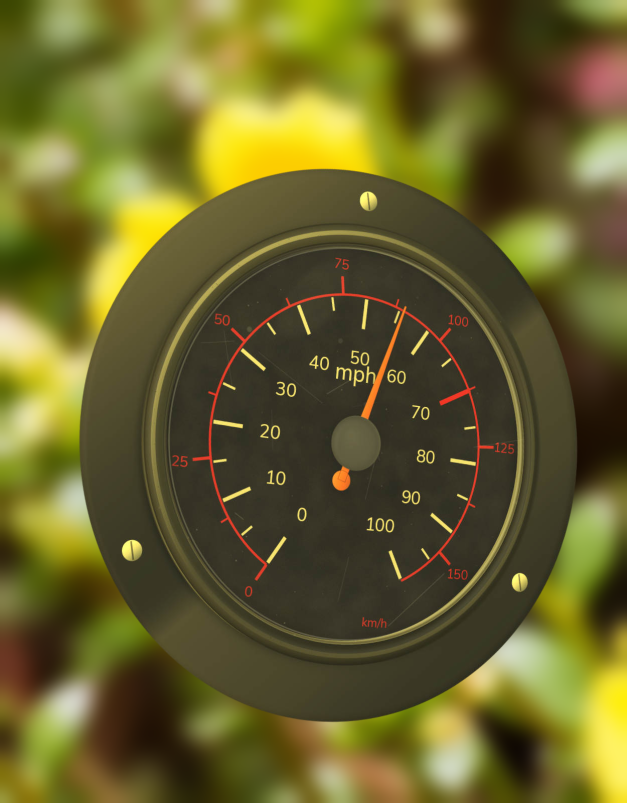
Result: 55 mph
